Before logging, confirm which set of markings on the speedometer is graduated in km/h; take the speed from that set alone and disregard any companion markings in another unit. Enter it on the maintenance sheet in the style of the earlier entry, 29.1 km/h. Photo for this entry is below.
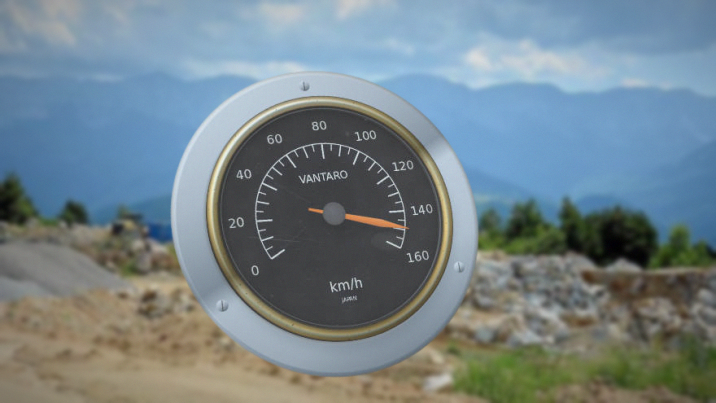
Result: 150 km/h
